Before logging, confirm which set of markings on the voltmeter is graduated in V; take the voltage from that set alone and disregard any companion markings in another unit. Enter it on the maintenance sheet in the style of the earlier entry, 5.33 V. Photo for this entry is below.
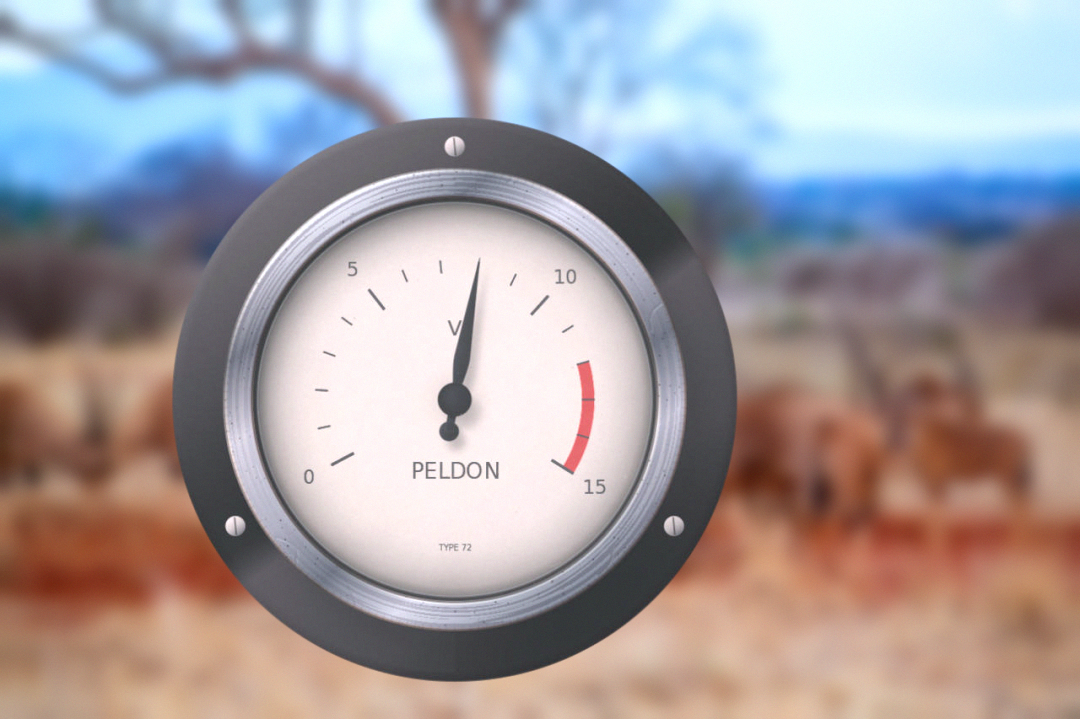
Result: 8 V
